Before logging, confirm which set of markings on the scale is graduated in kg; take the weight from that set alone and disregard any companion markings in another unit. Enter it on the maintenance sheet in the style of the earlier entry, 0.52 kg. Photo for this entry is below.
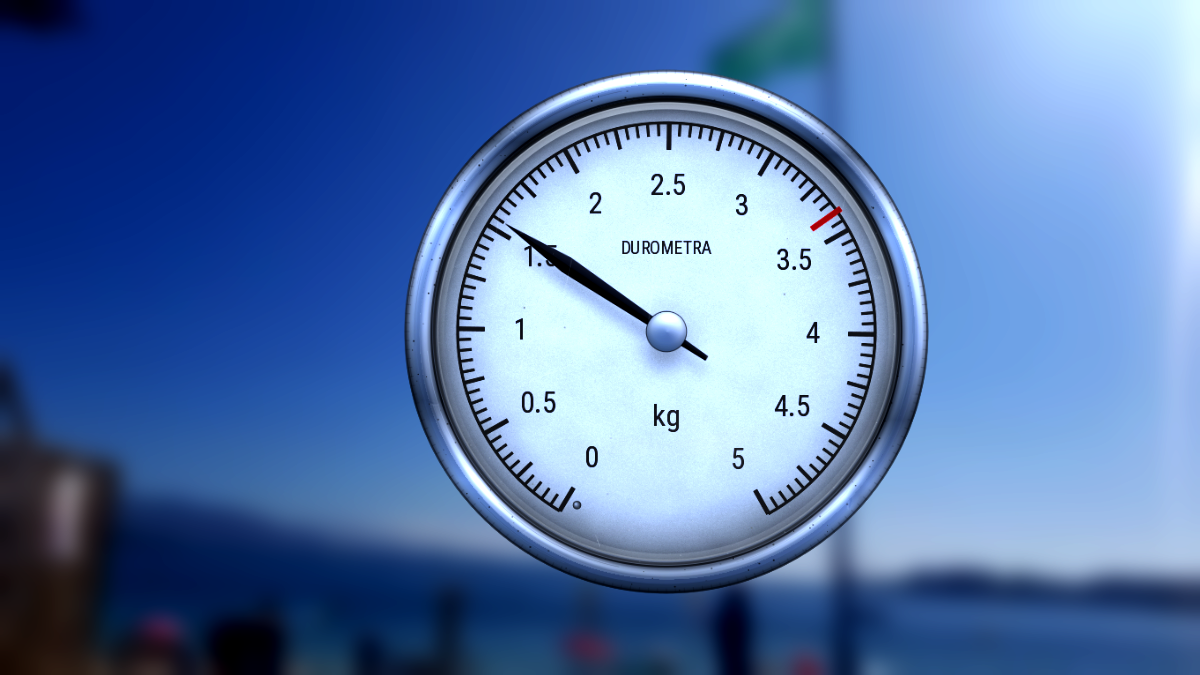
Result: 1.55 kg
